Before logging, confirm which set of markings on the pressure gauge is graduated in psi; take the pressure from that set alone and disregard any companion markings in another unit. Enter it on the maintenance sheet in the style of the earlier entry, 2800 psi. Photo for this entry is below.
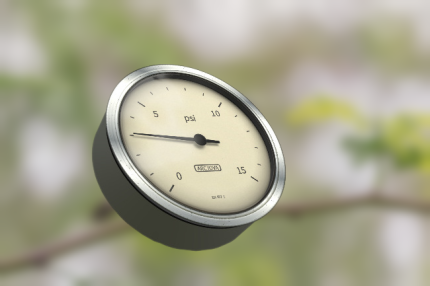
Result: 3 psi
